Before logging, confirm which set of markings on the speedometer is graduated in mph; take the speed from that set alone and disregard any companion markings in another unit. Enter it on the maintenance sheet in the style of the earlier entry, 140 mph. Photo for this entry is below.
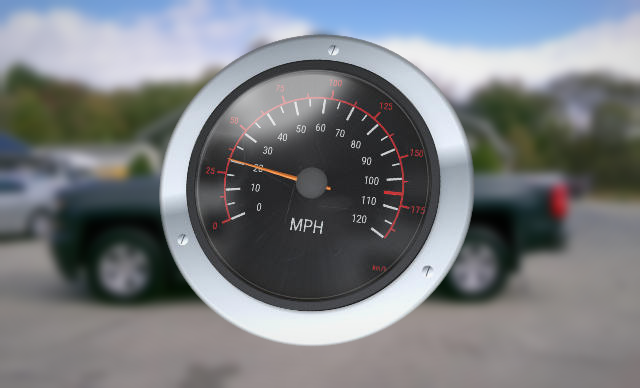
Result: 20 mph
